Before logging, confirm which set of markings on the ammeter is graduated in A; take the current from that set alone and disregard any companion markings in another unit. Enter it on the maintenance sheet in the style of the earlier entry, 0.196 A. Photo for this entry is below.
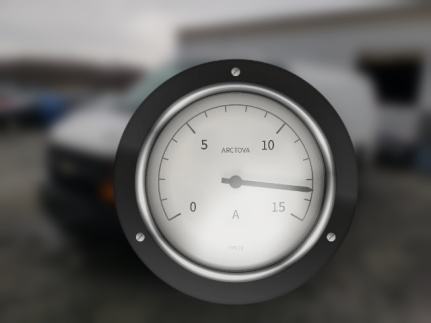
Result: 13.5 A
